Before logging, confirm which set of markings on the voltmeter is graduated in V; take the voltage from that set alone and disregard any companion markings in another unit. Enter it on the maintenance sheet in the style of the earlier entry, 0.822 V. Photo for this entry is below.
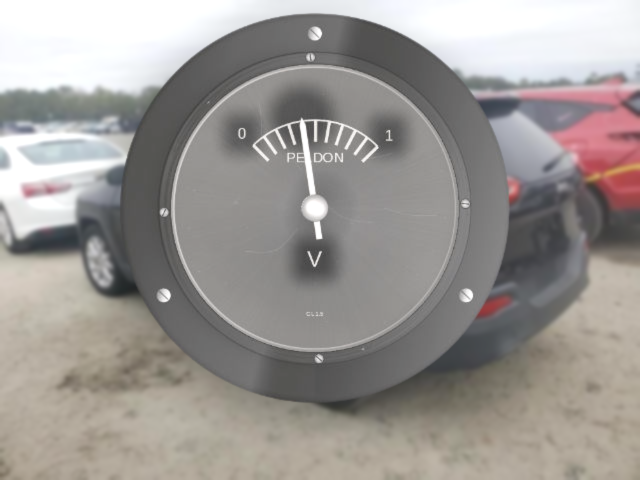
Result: 0.4 V
